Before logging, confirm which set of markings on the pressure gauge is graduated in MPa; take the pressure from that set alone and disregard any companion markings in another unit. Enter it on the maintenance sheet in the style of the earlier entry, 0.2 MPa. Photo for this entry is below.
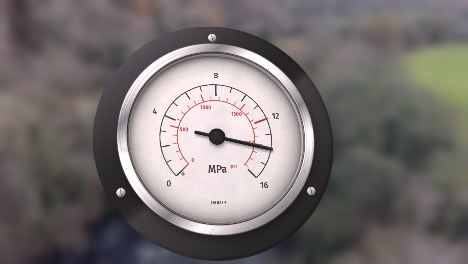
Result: 14 MPa
